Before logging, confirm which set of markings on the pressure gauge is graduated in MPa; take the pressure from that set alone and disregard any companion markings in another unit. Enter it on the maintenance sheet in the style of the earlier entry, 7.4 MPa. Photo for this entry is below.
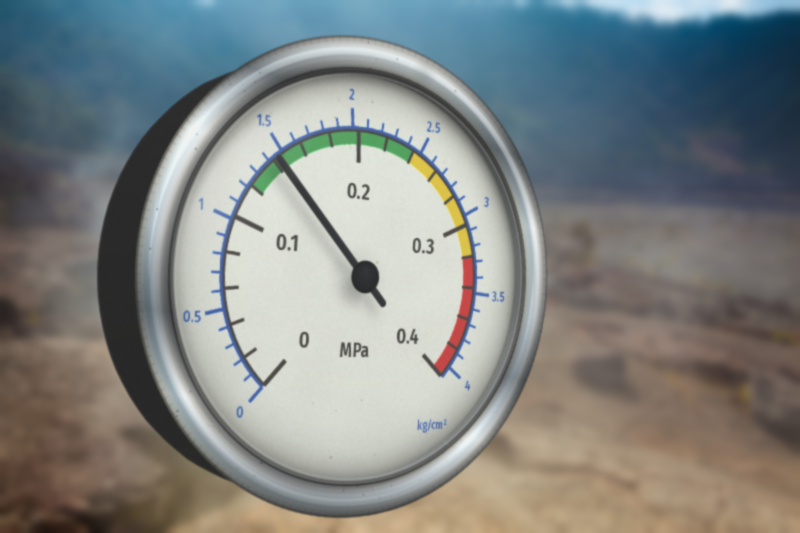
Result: 0.14 MPa
